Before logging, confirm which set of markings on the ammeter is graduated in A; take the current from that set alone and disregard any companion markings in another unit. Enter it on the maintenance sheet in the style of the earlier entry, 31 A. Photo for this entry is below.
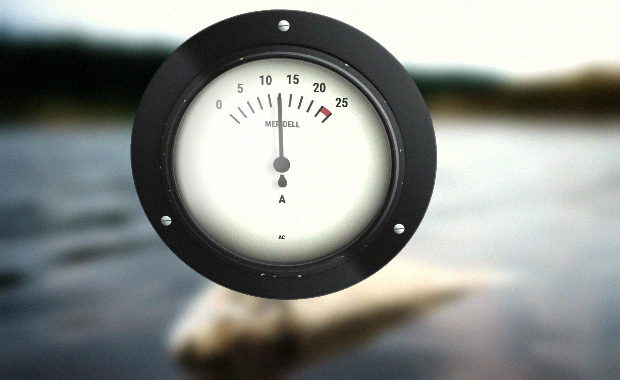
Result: 12.5 A
